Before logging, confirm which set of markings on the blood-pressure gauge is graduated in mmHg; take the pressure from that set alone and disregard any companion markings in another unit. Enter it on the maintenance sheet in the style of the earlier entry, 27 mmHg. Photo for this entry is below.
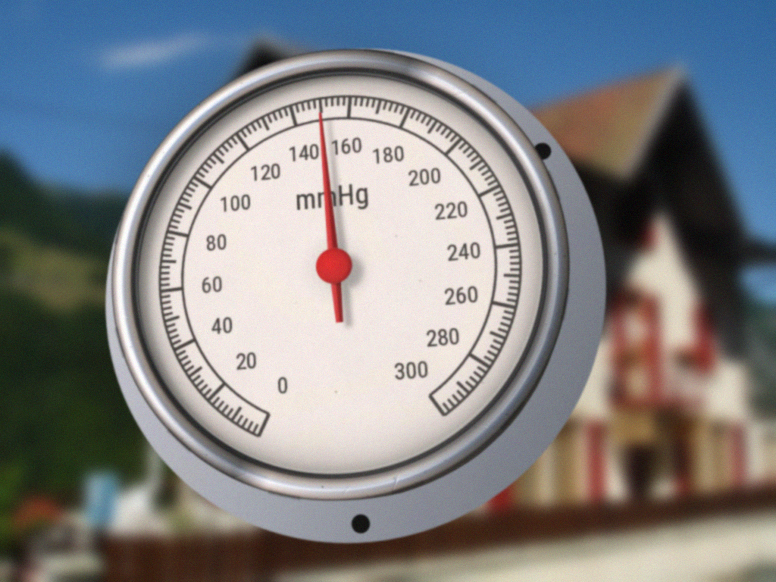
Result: 150 mmHg
